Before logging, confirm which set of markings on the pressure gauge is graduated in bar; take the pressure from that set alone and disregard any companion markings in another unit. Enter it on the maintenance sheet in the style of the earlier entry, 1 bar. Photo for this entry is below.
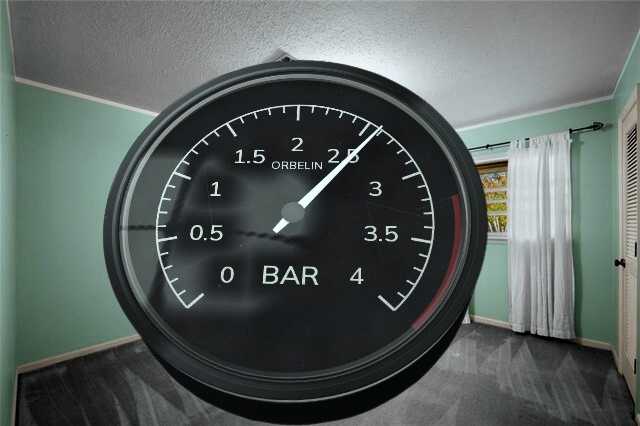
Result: 2.6 bar
